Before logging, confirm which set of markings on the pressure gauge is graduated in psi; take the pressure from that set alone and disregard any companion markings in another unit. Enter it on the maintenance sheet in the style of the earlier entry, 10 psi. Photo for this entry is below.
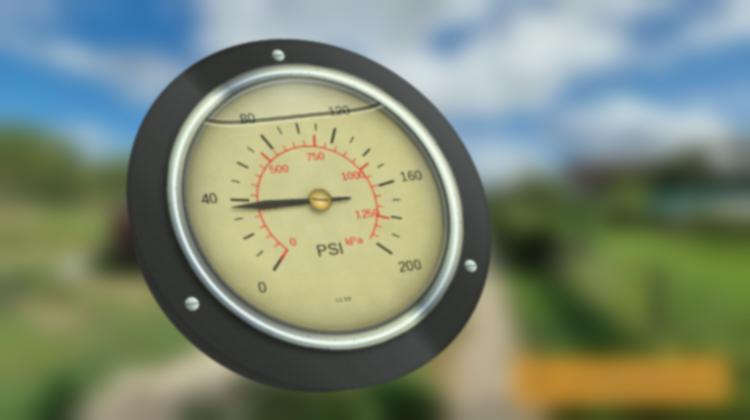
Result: 35 psi
